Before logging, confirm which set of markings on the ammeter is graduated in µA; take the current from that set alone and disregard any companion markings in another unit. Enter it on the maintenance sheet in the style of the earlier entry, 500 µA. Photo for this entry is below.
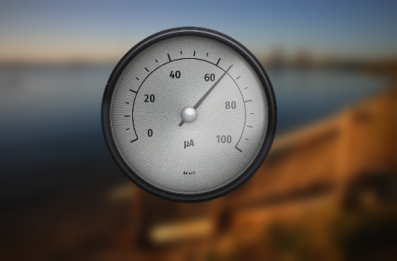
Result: 65 µA
